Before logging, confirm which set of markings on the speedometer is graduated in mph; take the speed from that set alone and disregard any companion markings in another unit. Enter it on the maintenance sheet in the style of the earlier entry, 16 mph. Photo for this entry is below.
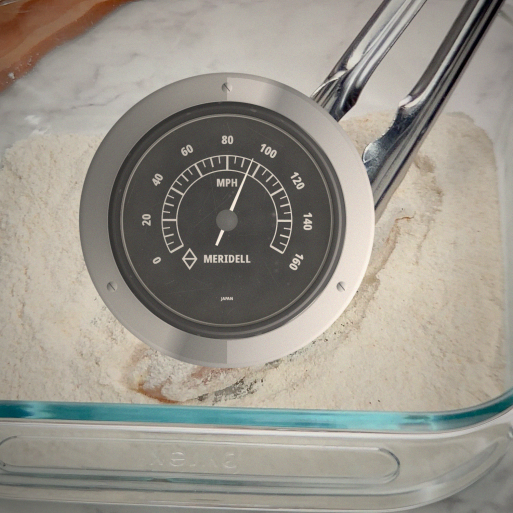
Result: 95 mph
